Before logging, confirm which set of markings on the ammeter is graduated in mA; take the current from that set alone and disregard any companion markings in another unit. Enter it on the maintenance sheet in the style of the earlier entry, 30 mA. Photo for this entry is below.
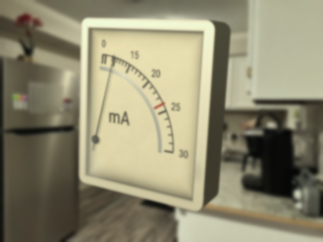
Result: 10 mA
